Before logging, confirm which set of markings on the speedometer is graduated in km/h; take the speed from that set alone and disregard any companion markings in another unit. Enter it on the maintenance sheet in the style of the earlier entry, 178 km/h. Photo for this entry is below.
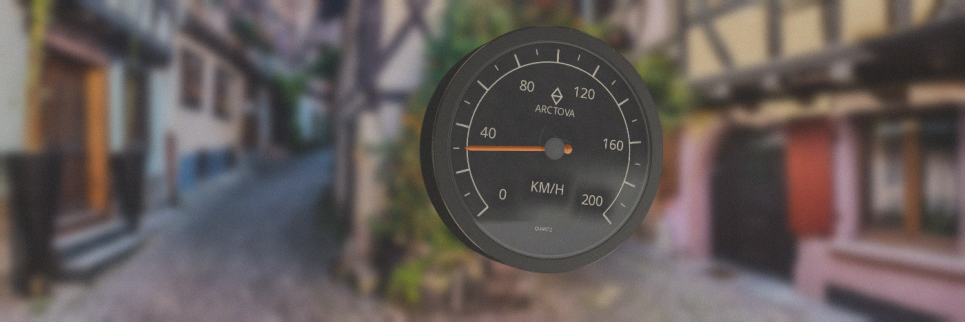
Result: 30 km/h
